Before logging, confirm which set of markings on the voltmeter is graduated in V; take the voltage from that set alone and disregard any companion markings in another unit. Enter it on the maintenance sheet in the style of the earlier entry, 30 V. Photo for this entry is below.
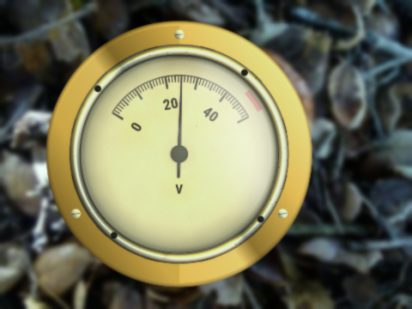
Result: 25 V
